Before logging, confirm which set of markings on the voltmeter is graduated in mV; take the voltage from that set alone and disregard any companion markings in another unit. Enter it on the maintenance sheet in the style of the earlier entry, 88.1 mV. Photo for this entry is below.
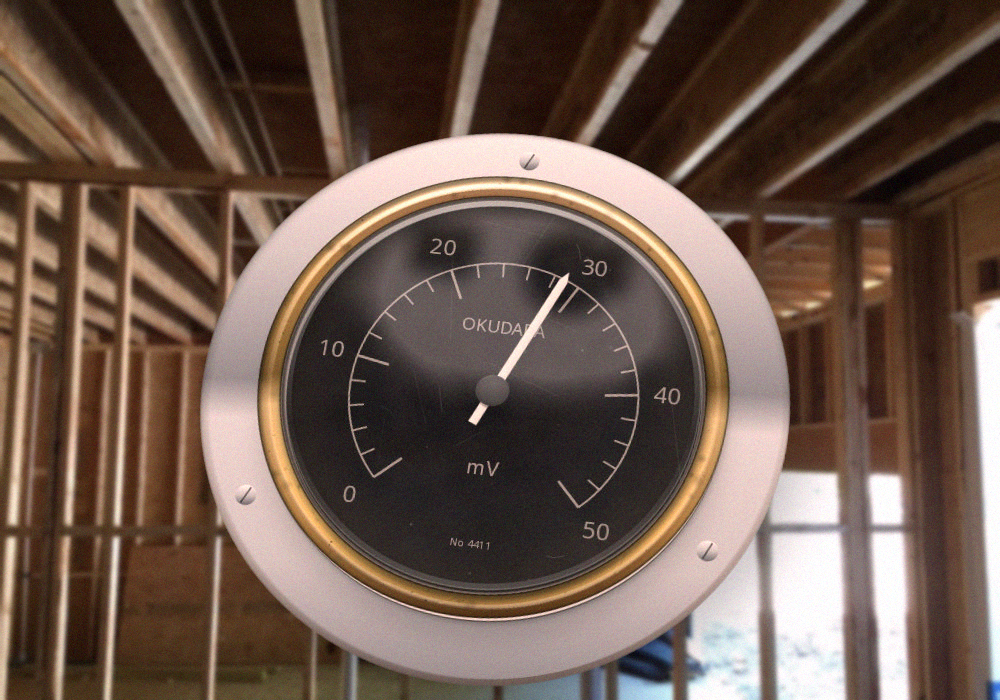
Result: 29 mV
